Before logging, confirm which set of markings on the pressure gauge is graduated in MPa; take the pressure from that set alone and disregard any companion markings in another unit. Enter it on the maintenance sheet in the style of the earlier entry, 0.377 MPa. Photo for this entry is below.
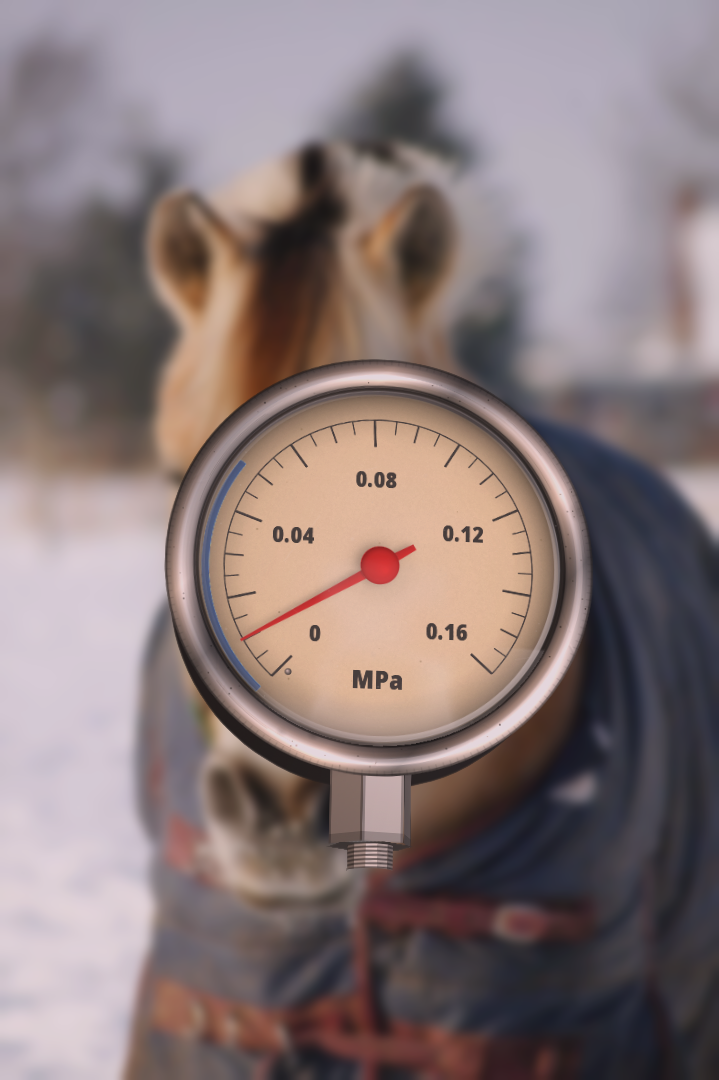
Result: 0.01 MPa
